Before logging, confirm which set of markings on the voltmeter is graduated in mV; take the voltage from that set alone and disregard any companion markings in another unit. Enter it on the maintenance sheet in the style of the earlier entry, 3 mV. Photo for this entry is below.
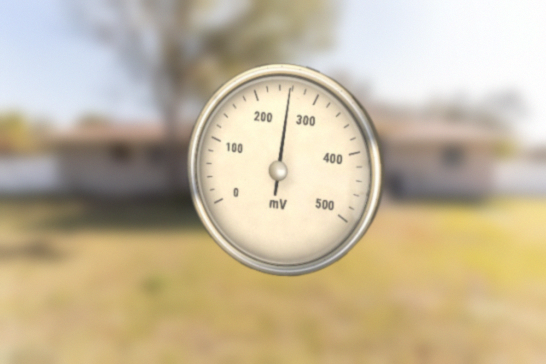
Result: 260 mV
